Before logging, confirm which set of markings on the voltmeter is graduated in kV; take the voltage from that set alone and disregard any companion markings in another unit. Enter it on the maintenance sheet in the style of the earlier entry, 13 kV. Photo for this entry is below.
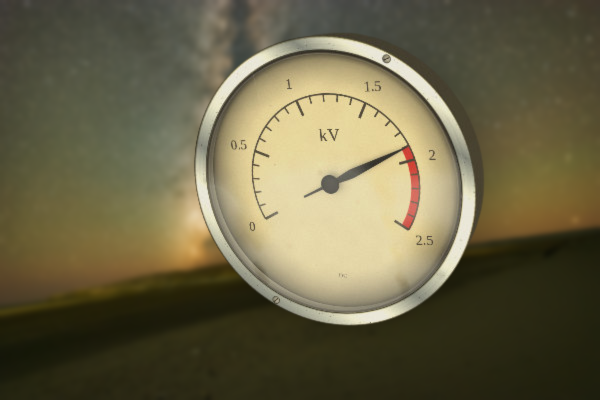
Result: 1.9 kV
